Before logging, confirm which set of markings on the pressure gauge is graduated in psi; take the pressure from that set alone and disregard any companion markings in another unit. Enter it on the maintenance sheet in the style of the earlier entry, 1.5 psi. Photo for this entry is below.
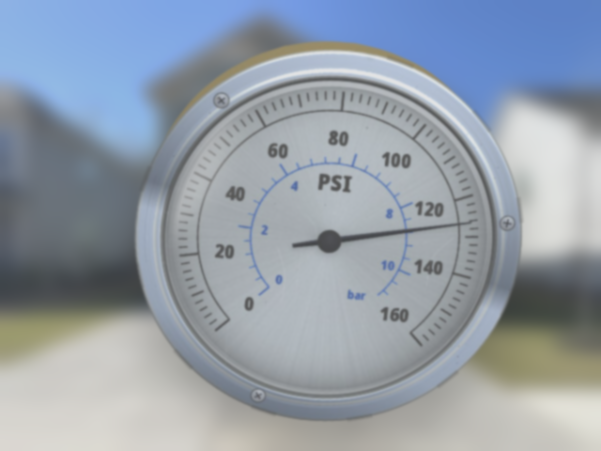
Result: 126 psi
